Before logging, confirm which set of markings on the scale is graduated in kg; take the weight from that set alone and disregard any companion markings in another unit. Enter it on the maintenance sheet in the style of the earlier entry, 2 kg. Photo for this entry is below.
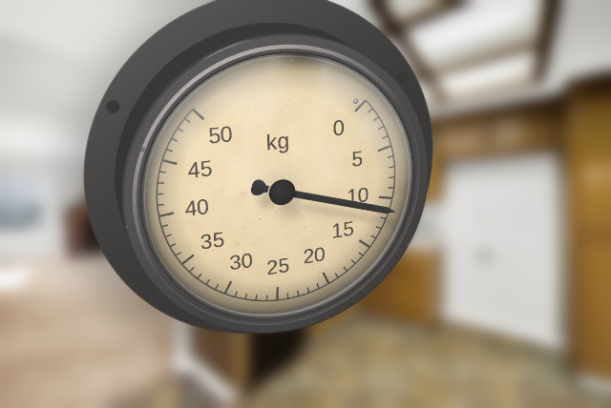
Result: 11 kg
